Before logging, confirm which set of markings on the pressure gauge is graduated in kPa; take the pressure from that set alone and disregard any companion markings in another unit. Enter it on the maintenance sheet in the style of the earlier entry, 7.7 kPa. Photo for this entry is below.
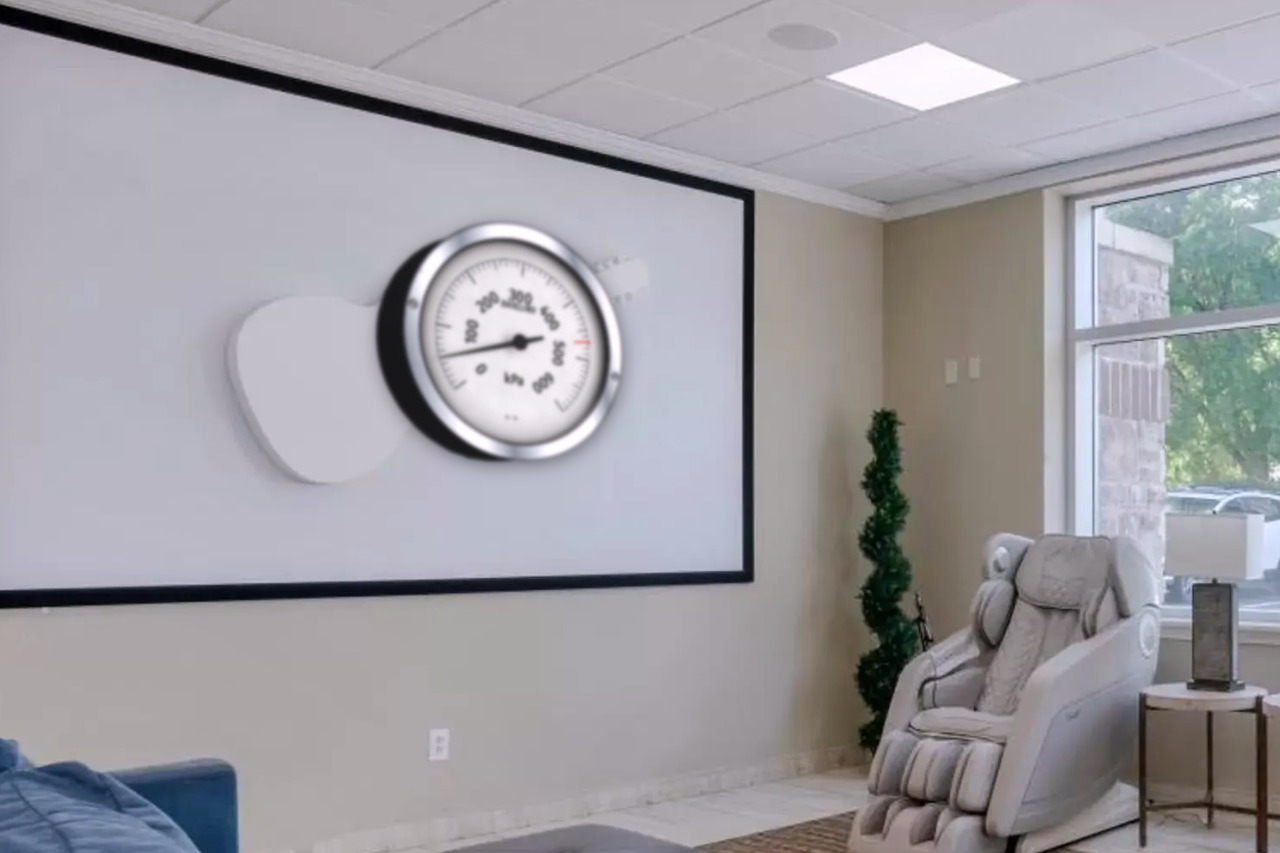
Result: 50 kPa
